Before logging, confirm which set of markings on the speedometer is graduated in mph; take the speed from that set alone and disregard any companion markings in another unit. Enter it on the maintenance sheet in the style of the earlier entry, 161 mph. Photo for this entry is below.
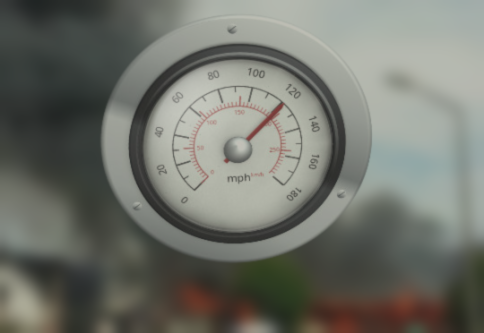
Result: 120 mph
